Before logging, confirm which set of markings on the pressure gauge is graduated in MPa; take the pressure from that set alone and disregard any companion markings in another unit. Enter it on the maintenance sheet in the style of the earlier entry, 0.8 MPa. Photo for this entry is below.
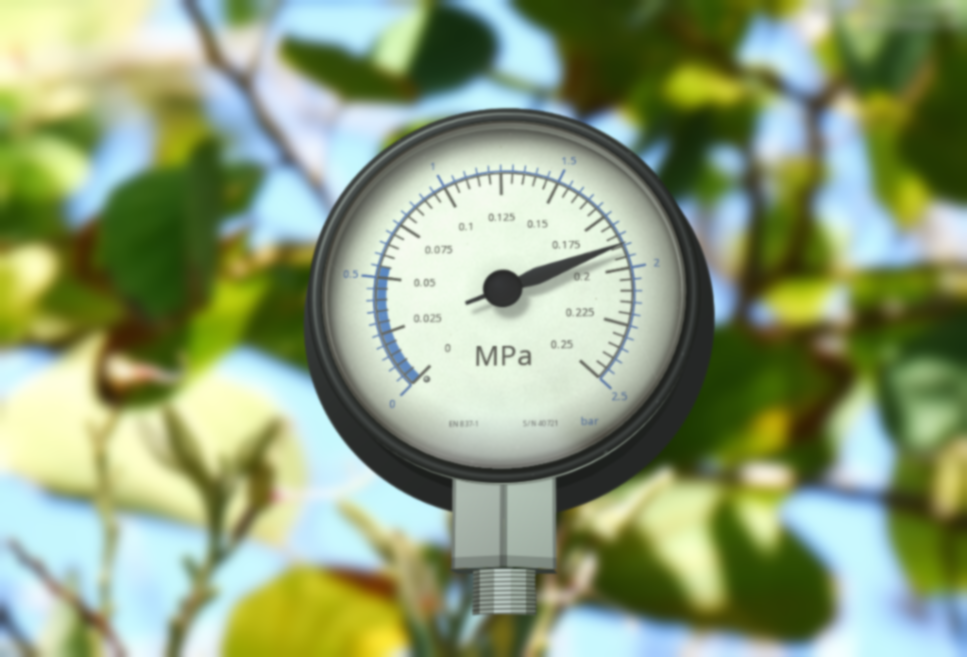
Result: 0.19 MPa
